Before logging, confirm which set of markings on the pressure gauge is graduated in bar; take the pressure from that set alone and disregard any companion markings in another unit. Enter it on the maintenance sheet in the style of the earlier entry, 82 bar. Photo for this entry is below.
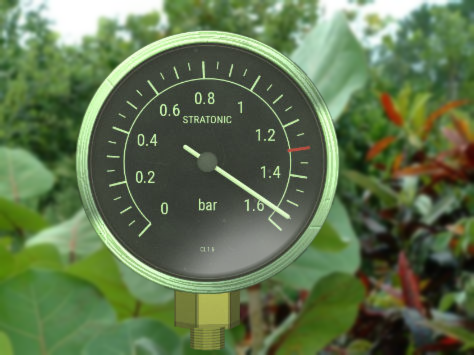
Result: 1.55 bar
